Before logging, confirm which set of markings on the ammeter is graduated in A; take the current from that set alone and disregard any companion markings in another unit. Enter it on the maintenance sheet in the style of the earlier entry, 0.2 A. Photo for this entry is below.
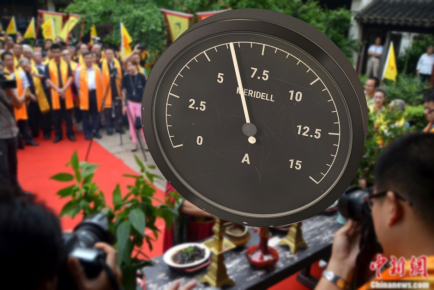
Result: 6.25 A
